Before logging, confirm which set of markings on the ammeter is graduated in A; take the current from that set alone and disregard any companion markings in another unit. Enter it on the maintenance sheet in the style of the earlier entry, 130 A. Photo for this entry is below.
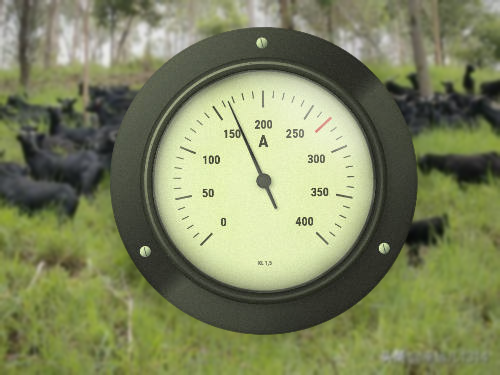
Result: 165 A
